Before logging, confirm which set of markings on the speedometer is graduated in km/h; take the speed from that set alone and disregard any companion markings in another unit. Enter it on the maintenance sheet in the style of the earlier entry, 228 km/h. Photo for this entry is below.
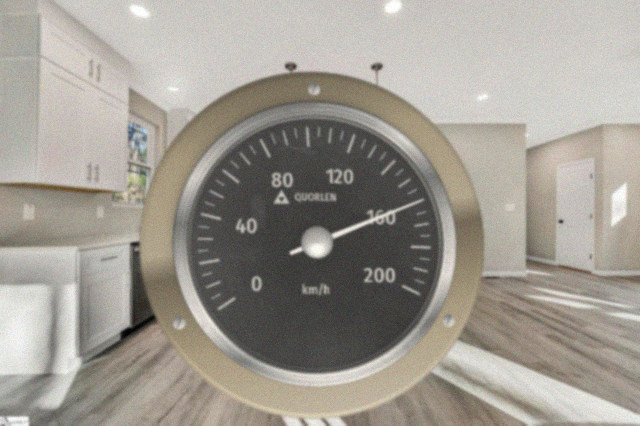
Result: 160 km/h
